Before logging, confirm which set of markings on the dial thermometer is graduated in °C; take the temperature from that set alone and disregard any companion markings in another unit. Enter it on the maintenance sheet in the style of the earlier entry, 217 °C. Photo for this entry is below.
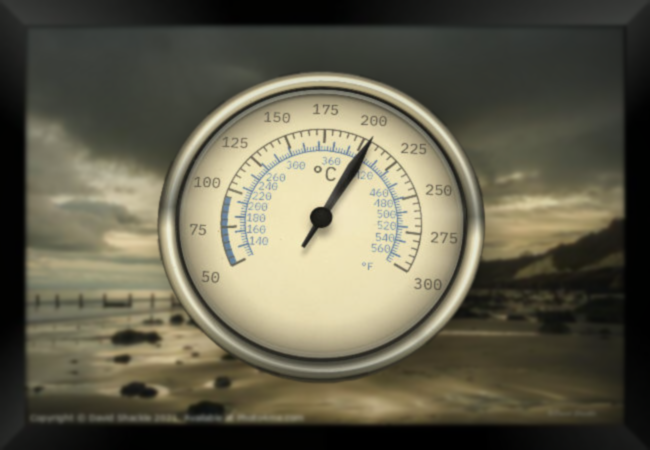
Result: 205 °C
